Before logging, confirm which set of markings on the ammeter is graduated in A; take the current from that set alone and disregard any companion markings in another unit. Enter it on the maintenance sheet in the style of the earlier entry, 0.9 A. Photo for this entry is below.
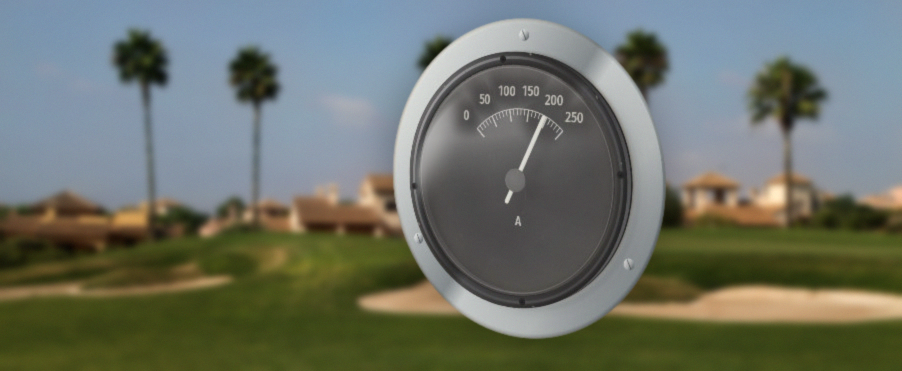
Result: 200 A
